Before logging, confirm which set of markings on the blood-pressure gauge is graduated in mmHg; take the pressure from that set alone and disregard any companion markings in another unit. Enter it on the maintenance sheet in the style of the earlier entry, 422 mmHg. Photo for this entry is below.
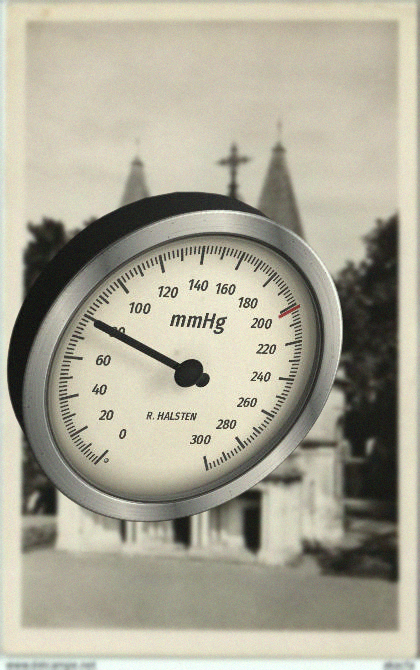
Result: 80 mmHg
